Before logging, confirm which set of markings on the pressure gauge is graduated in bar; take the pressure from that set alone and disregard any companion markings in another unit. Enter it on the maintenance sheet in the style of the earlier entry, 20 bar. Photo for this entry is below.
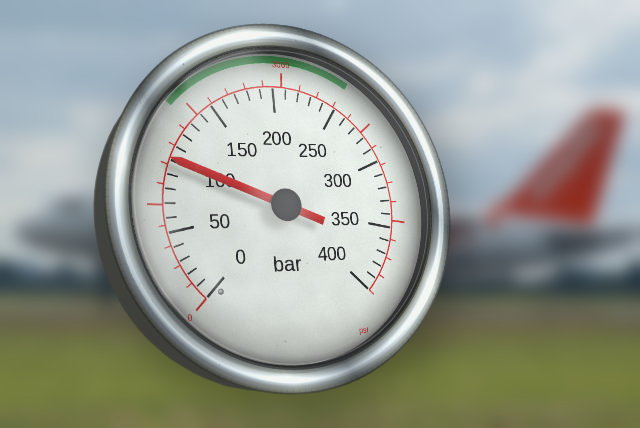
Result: 100 bar
